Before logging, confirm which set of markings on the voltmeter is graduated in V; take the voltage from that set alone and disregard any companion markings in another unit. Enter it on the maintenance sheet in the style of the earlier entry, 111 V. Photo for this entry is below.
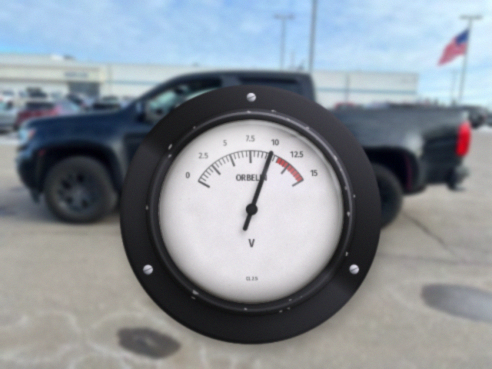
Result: 10 V
